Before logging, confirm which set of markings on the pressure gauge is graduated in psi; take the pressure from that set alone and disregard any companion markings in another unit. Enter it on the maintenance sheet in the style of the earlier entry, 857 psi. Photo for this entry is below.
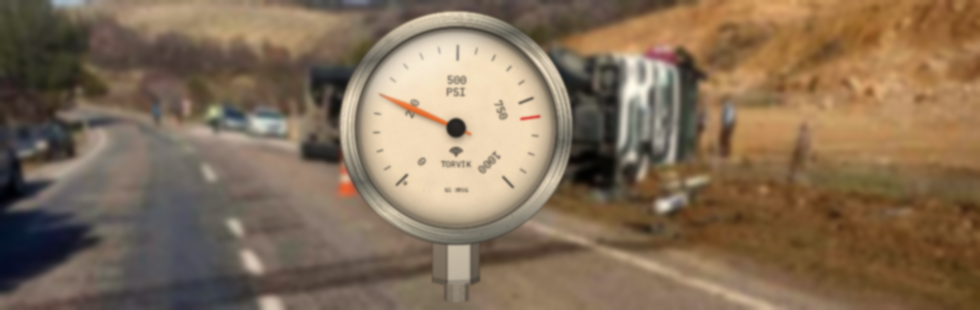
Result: 250 psi
